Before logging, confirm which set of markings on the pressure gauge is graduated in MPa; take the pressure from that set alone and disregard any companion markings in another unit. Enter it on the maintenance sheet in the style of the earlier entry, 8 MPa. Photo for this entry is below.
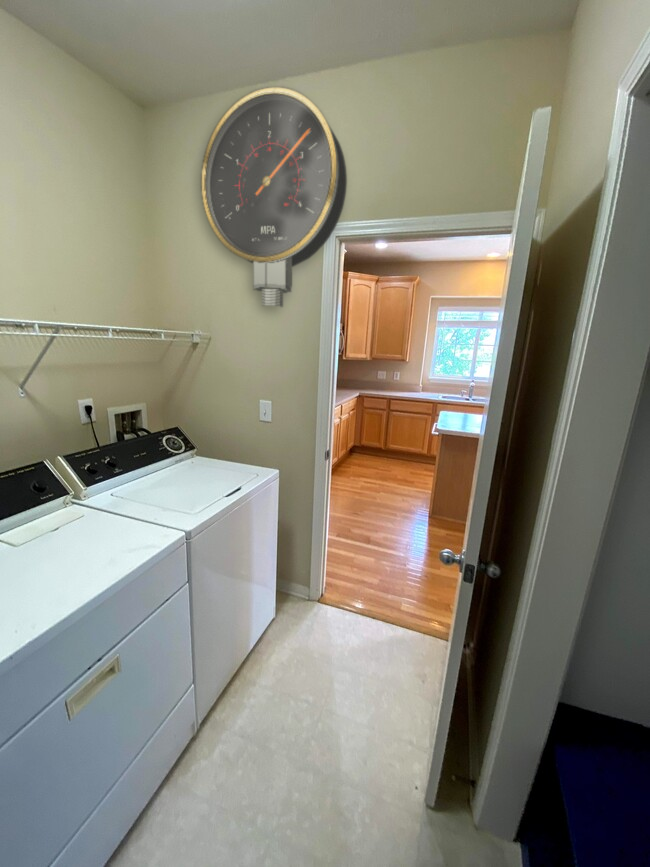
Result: 2.8 MPa
